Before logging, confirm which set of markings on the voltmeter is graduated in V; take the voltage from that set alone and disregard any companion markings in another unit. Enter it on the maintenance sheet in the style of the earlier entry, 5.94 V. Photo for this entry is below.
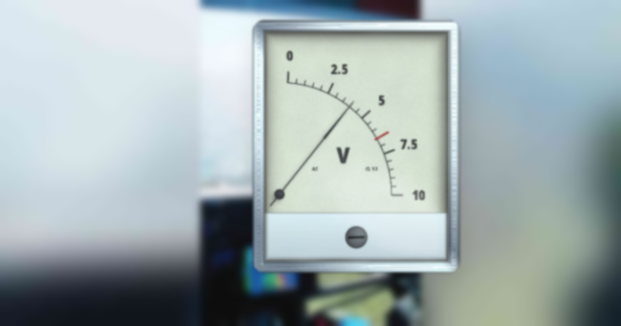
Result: 4 V
